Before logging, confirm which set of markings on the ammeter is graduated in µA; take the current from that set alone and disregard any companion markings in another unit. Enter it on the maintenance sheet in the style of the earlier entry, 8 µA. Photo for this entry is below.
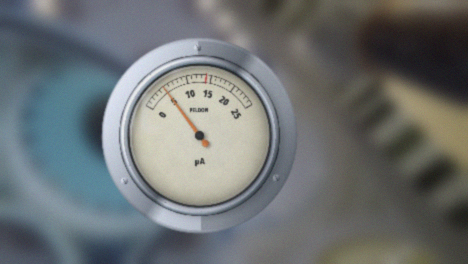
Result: 5 µA
